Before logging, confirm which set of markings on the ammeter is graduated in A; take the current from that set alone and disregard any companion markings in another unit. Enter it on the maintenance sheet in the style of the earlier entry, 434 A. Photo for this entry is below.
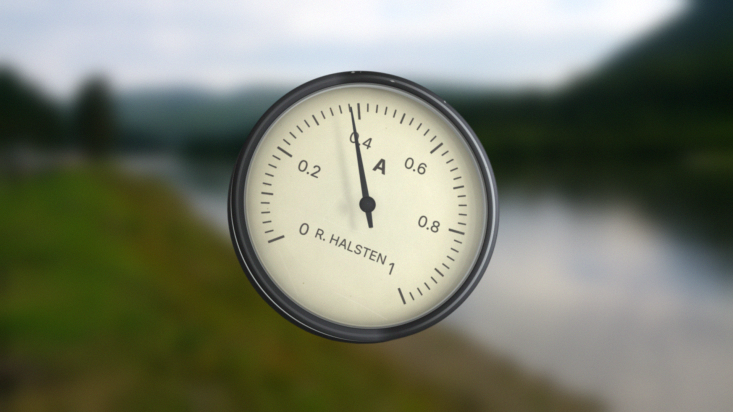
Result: 0.38 A
